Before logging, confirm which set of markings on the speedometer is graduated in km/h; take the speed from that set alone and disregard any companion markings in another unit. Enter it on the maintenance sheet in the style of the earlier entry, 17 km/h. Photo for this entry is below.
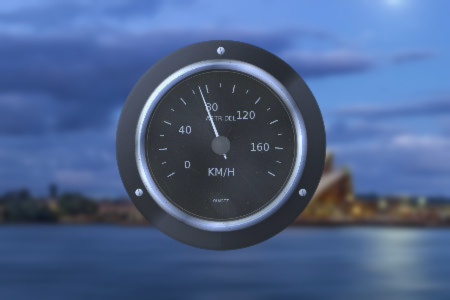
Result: 75 km/h
